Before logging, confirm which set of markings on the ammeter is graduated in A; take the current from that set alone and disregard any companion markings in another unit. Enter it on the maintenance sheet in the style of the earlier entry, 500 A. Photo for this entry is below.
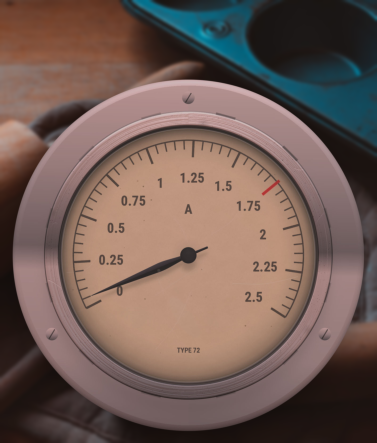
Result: 0.05 A
